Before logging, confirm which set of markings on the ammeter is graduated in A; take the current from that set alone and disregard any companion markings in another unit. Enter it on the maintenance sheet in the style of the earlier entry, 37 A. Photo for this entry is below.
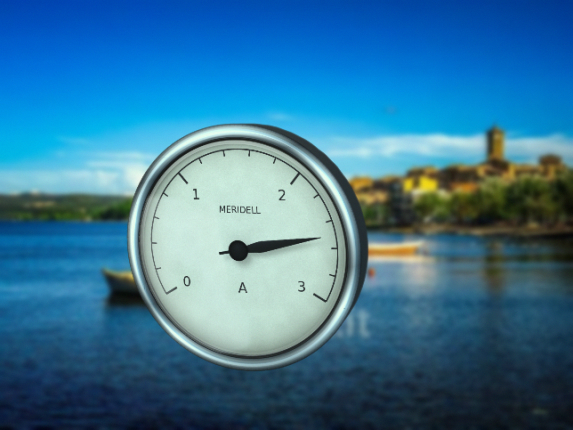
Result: 2.5 A
